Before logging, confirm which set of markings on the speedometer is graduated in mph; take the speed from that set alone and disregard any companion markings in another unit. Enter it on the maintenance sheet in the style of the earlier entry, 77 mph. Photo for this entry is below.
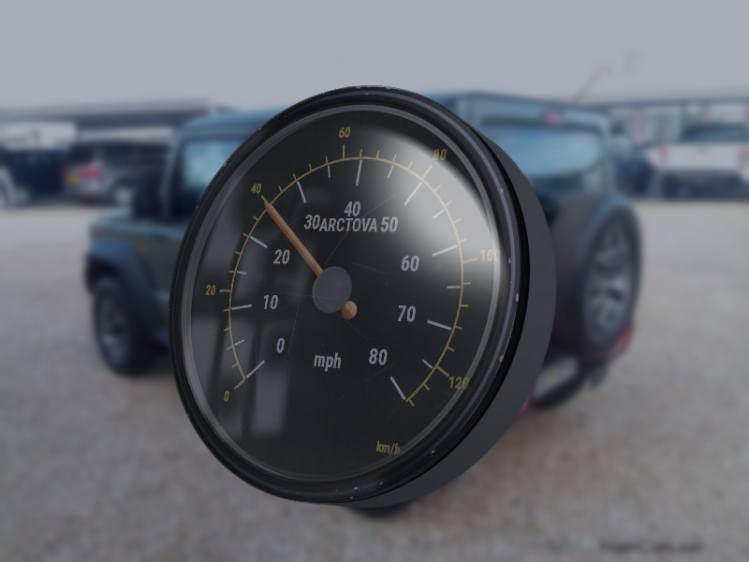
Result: 25 mph
